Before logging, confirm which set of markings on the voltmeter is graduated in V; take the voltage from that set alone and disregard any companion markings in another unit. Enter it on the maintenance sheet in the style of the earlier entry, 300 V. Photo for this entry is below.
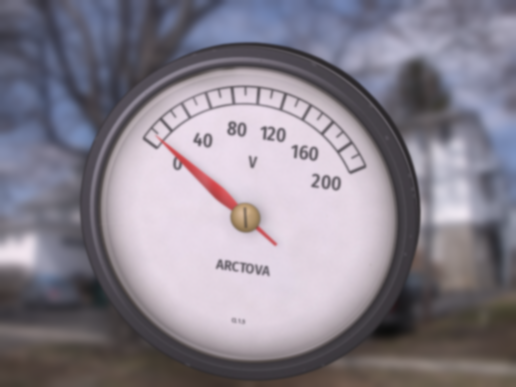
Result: 10 V
